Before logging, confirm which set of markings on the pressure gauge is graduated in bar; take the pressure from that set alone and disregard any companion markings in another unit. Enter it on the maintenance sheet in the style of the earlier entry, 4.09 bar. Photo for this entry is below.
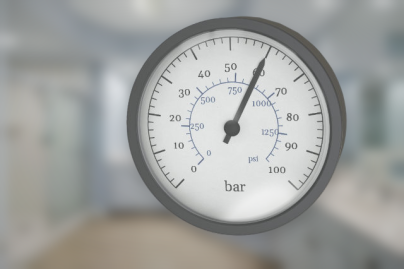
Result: 60 bar
